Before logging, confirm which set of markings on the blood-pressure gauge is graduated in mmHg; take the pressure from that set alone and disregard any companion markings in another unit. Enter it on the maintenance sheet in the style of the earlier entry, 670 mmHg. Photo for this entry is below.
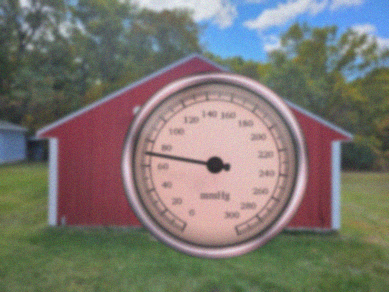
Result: 70 mmHg
